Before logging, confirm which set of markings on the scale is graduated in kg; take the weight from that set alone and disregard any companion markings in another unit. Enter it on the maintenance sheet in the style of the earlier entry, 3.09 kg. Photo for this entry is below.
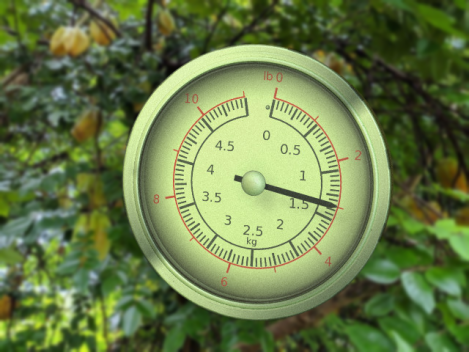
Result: 1.35 kg
